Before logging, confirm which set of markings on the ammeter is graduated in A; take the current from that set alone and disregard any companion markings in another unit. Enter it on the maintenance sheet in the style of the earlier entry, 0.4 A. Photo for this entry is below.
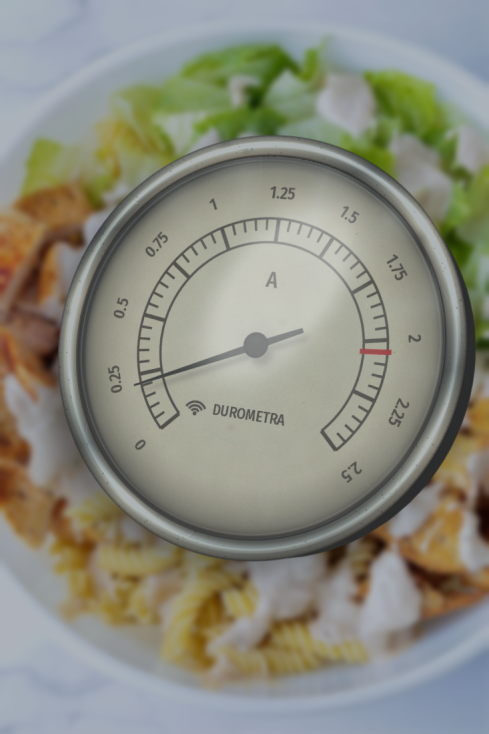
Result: 0.2 A
